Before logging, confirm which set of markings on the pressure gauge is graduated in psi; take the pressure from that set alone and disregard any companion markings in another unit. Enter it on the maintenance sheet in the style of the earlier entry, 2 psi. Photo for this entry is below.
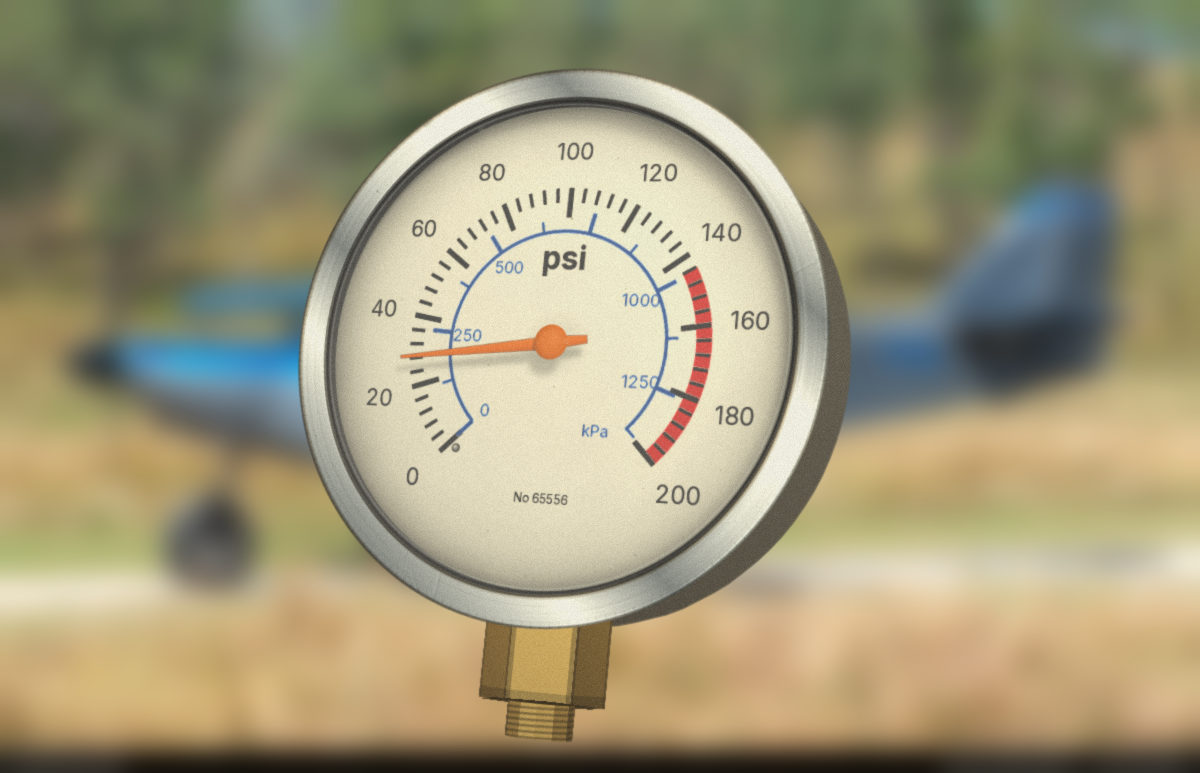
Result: 28 psi
